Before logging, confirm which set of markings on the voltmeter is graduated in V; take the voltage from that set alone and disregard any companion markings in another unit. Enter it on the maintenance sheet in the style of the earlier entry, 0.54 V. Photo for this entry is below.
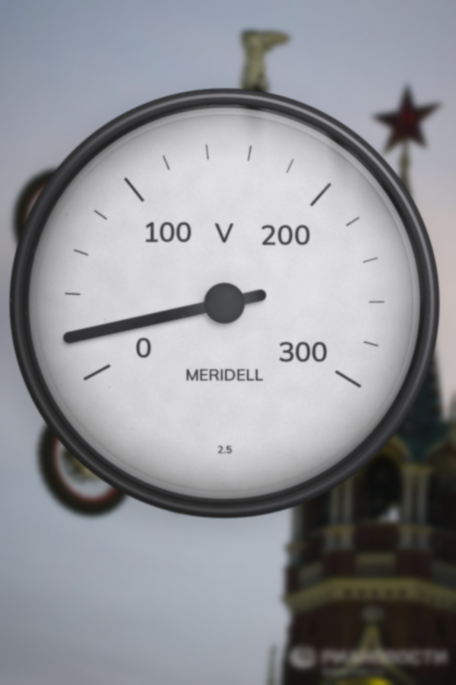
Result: 20 V
